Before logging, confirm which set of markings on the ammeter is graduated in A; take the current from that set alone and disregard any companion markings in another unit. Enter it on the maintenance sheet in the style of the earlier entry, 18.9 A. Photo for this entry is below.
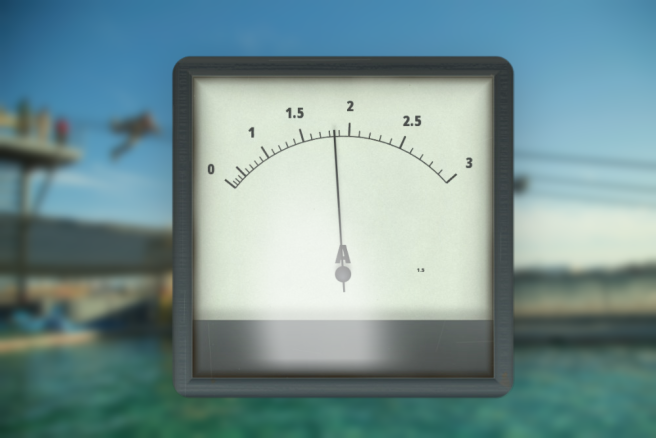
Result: 1.85 A
